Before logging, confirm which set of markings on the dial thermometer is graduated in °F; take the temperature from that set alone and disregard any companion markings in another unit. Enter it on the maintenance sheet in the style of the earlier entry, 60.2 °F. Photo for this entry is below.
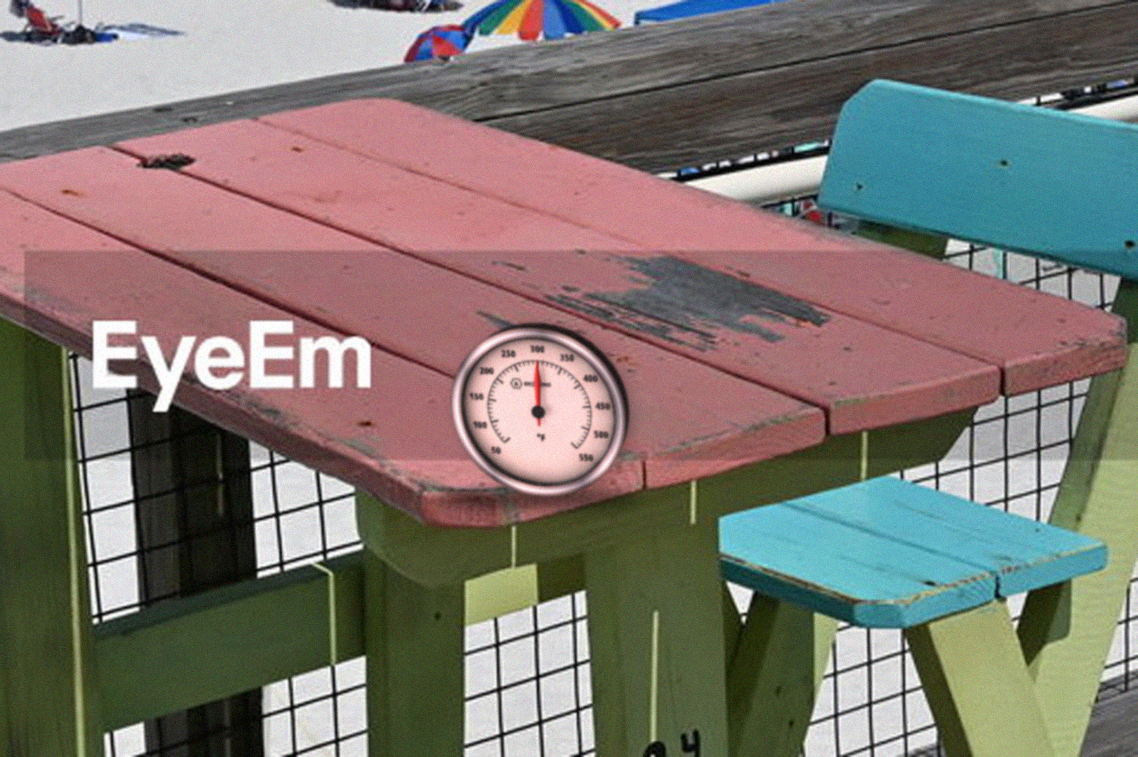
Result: 300 °F
